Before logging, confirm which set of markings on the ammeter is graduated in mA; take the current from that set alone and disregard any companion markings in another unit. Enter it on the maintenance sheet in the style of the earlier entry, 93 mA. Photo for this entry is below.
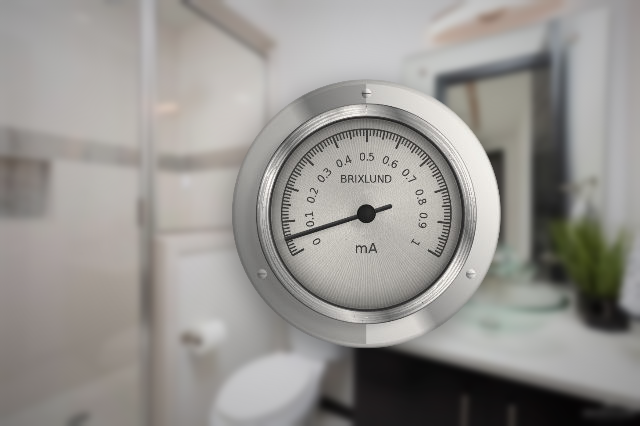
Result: 0.05 mA
